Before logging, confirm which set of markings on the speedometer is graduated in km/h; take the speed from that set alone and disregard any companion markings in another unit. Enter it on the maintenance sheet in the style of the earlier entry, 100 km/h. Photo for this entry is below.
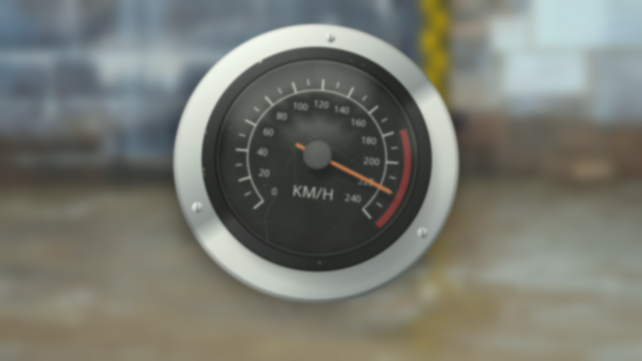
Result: 220 km/h
